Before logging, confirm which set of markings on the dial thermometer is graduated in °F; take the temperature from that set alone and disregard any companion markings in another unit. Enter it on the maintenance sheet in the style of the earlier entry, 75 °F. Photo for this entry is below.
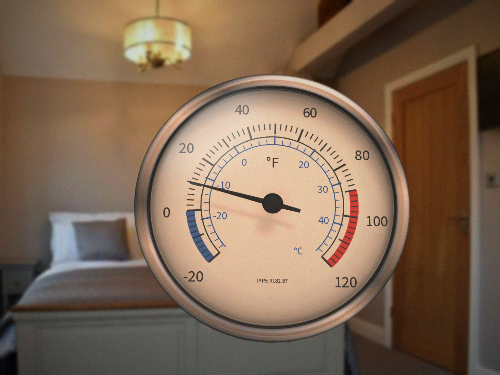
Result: 10 °F
